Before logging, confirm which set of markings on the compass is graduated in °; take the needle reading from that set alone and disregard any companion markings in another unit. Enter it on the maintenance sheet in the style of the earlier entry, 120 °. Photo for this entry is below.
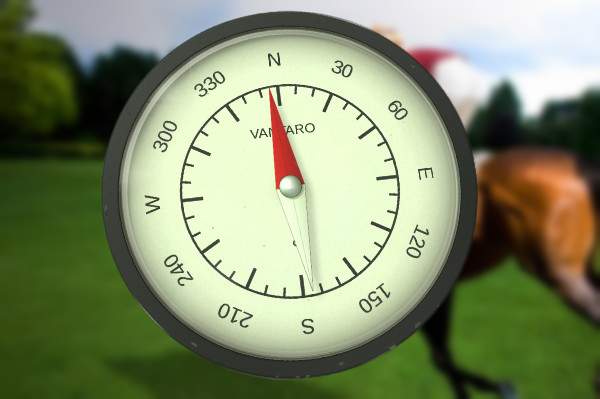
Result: 355 °
